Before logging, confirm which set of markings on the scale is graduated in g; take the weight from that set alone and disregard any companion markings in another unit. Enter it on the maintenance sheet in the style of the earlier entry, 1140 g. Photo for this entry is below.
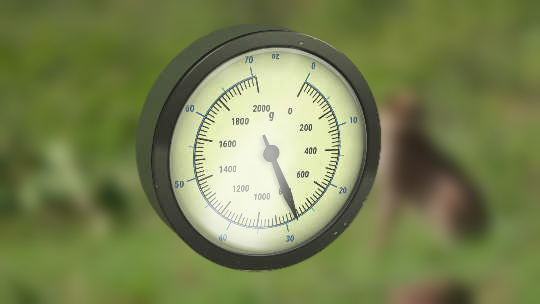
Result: 800 g
